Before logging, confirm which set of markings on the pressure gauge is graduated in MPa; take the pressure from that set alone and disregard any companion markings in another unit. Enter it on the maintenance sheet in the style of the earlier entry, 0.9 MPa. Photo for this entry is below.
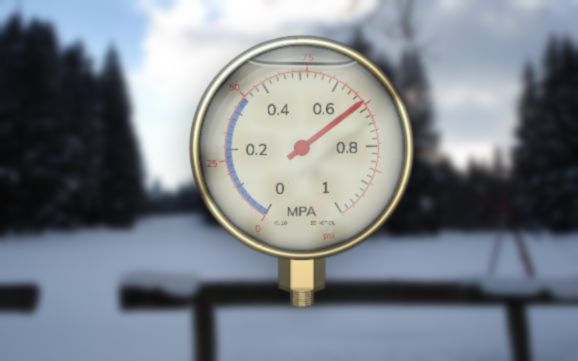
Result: 0.68 MPa
